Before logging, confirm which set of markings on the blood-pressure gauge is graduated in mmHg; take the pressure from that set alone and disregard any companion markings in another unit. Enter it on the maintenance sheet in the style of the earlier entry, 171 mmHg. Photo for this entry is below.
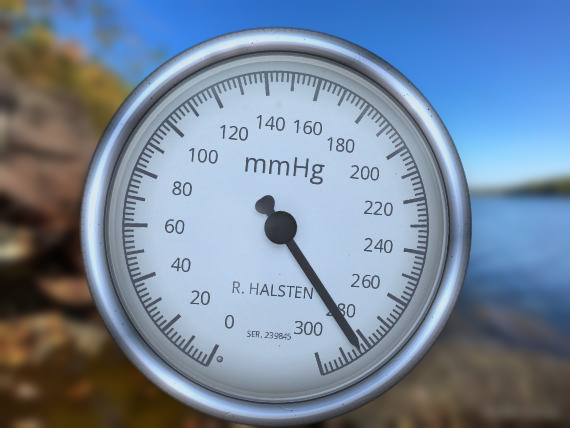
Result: 284 mmHg
